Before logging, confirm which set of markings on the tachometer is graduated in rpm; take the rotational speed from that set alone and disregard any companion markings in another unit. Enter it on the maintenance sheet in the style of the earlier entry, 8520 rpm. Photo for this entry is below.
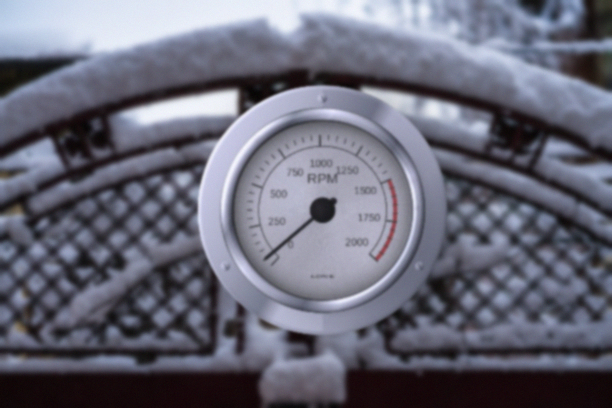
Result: 50 rpm
